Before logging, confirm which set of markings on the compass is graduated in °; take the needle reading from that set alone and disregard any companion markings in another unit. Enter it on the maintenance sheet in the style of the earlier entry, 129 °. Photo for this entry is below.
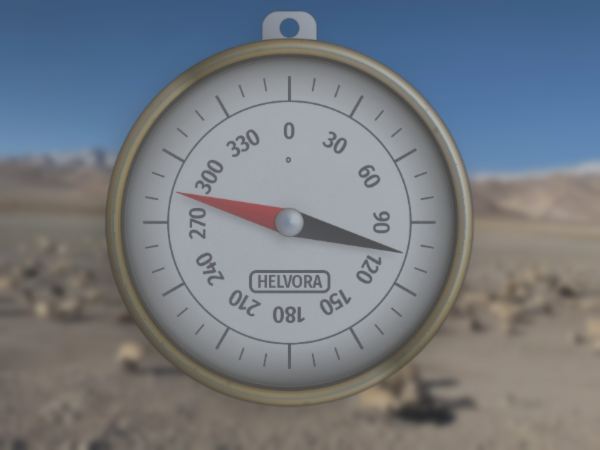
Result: 285 °
